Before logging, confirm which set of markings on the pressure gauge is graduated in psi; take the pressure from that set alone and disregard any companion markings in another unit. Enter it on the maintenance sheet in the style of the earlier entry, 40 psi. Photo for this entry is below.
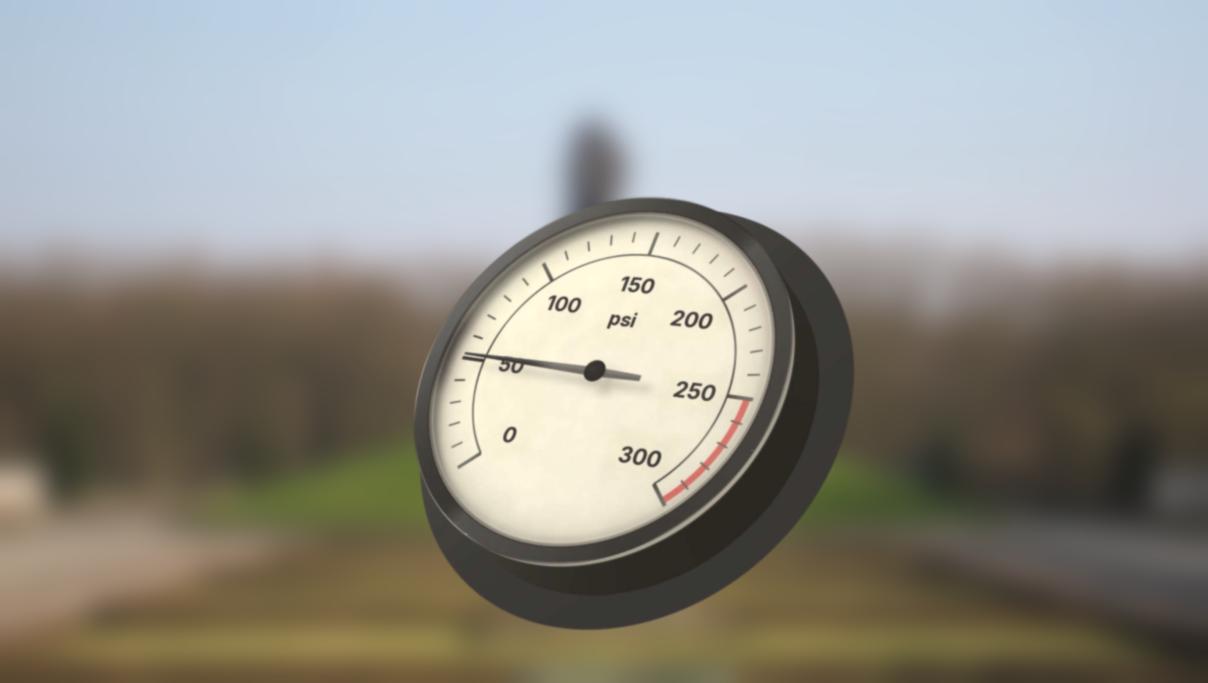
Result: 50 psi
